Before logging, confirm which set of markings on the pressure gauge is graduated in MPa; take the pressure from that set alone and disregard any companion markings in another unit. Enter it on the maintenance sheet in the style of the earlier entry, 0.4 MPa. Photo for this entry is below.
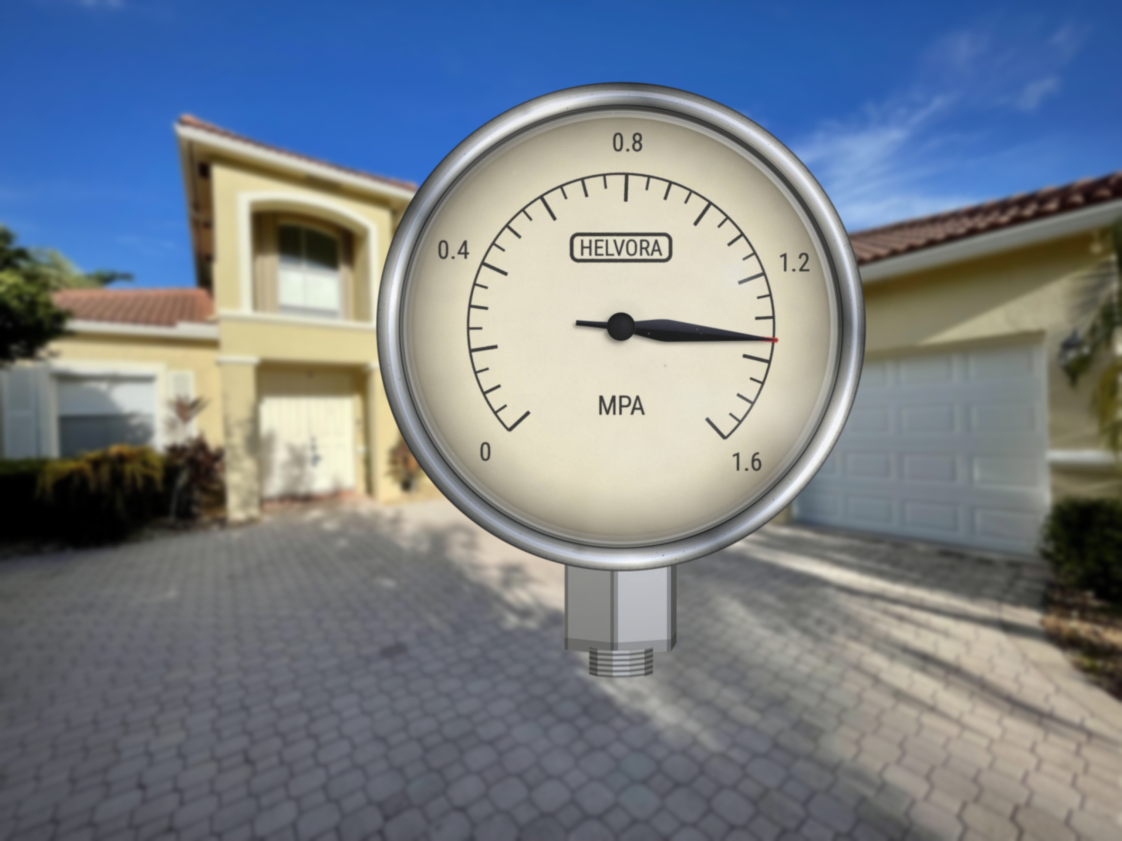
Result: 1.35 MPa
